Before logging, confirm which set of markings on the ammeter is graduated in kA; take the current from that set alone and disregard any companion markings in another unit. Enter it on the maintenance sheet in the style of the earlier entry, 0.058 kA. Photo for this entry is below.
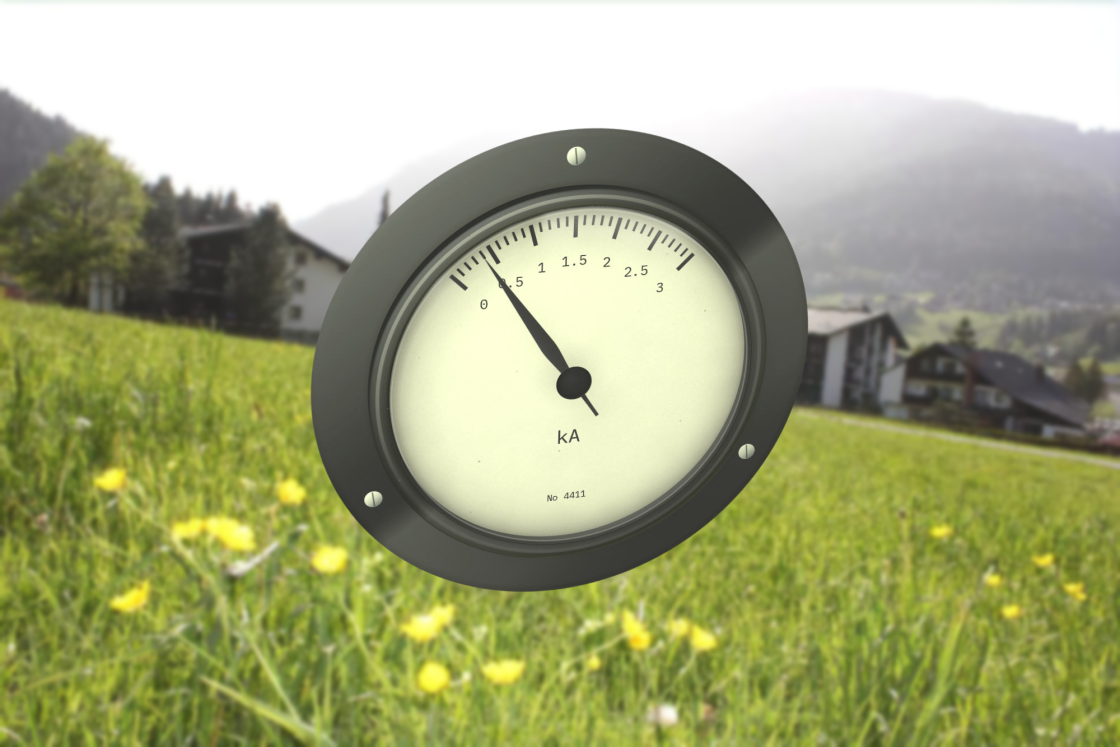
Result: 0.4 kA
